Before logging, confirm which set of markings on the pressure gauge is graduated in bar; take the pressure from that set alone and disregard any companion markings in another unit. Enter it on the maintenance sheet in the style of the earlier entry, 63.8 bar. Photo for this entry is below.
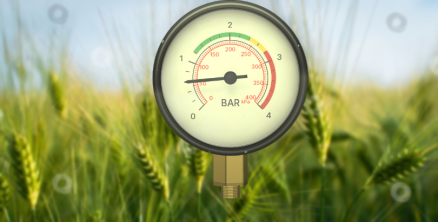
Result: 0.6 bar
